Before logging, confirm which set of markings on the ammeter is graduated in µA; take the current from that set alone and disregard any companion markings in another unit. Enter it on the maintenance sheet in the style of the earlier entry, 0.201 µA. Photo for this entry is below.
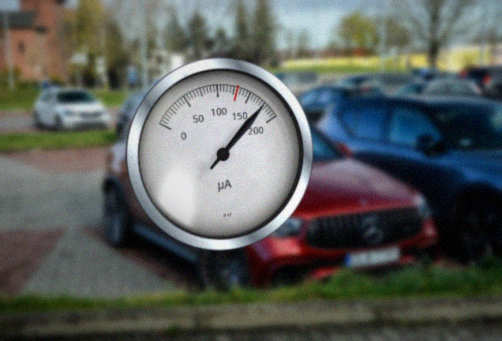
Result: 175 µA
